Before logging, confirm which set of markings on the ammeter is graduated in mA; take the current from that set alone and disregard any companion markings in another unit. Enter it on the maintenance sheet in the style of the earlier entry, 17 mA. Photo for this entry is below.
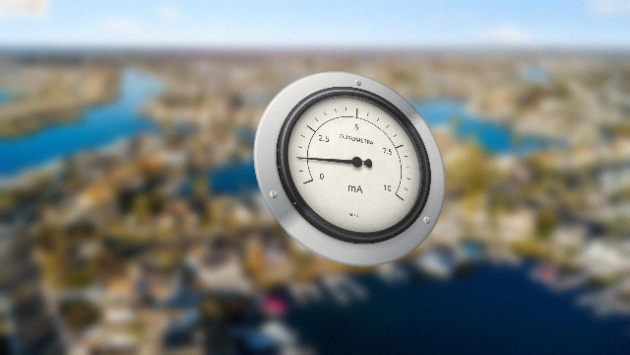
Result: 1 mA
